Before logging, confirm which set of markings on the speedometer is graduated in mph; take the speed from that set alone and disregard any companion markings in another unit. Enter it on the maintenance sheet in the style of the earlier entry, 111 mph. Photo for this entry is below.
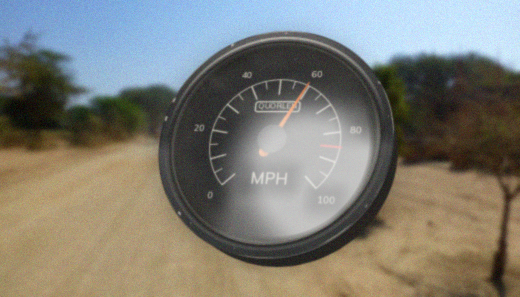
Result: 60 mph
